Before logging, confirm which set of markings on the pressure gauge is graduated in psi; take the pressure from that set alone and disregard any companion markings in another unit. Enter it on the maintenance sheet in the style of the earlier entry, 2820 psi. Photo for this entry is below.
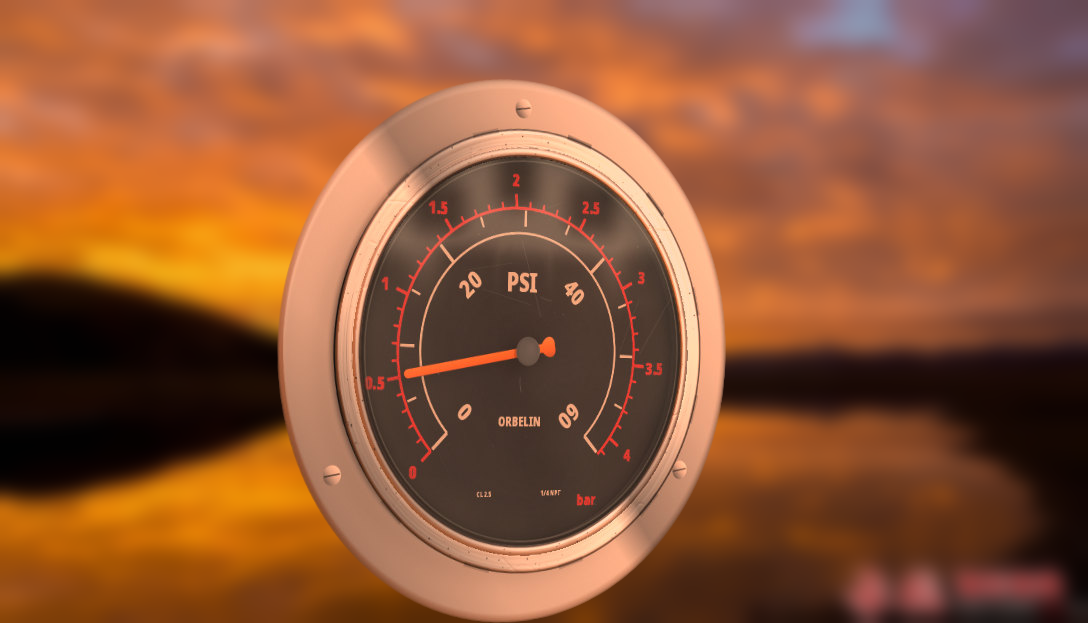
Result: 7.5 psi
